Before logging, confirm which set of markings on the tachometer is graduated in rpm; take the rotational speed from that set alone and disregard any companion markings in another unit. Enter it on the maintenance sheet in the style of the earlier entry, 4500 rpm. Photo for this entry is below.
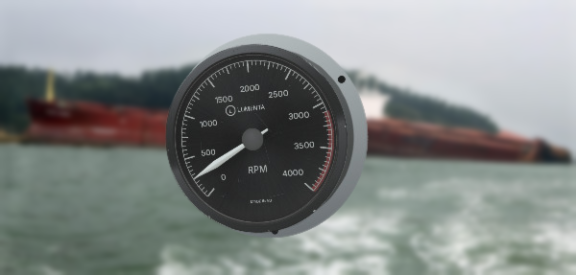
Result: 250 rpm
